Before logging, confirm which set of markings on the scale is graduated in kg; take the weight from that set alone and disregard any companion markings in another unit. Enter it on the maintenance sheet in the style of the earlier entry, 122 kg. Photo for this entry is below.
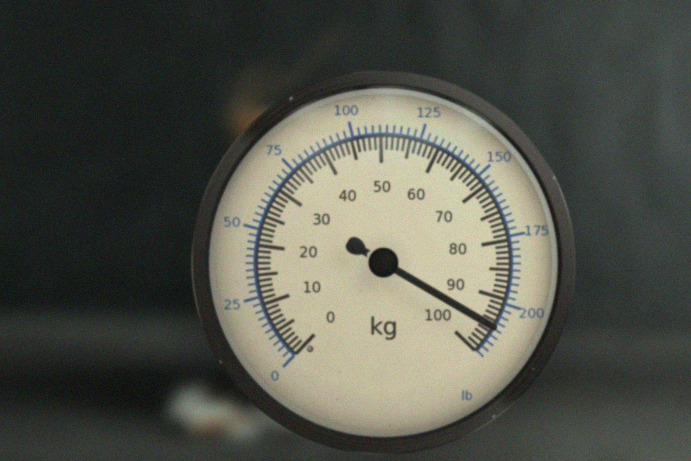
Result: 95 kg
